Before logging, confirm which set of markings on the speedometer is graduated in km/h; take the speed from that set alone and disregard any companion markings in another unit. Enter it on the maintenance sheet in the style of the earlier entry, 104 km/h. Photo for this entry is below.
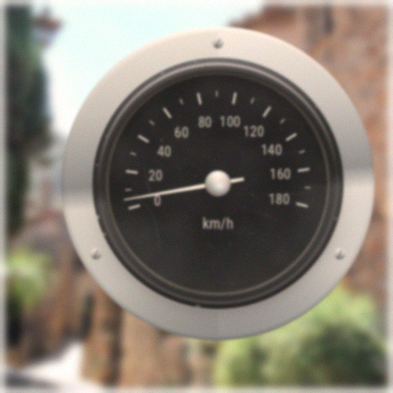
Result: 5 km/h
